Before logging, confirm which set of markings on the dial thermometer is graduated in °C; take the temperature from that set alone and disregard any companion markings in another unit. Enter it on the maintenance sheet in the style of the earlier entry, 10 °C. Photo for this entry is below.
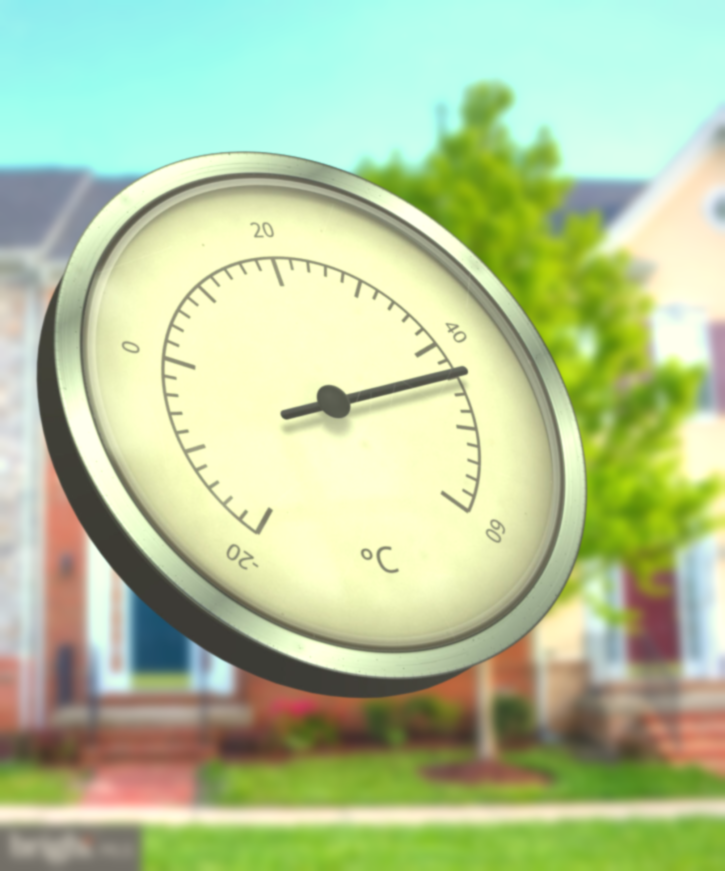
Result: 44 °C
